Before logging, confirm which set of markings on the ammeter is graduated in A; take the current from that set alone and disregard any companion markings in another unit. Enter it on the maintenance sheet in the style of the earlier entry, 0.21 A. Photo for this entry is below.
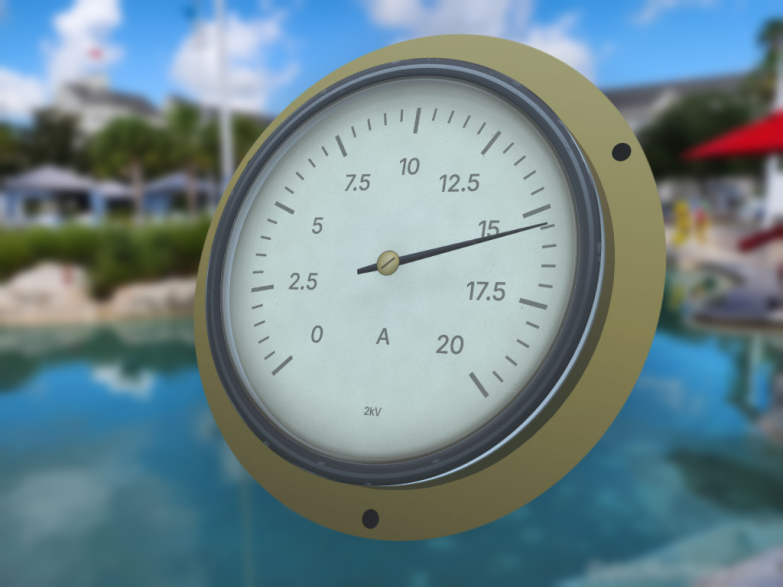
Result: 15.5 A
